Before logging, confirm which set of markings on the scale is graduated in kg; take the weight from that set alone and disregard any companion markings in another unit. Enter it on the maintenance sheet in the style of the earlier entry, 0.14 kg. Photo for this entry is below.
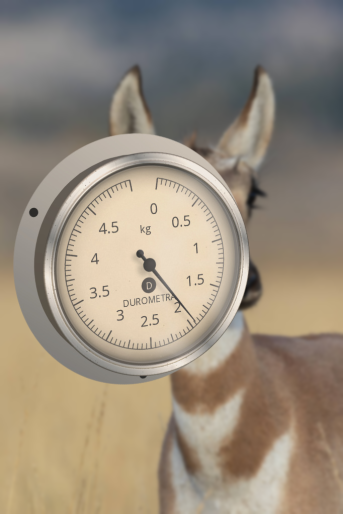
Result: 1.95 kg
